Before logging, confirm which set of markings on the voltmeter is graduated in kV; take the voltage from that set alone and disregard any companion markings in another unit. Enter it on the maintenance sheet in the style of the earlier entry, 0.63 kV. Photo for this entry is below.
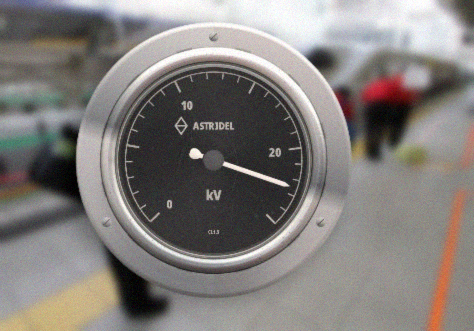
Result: 22.5 kV
